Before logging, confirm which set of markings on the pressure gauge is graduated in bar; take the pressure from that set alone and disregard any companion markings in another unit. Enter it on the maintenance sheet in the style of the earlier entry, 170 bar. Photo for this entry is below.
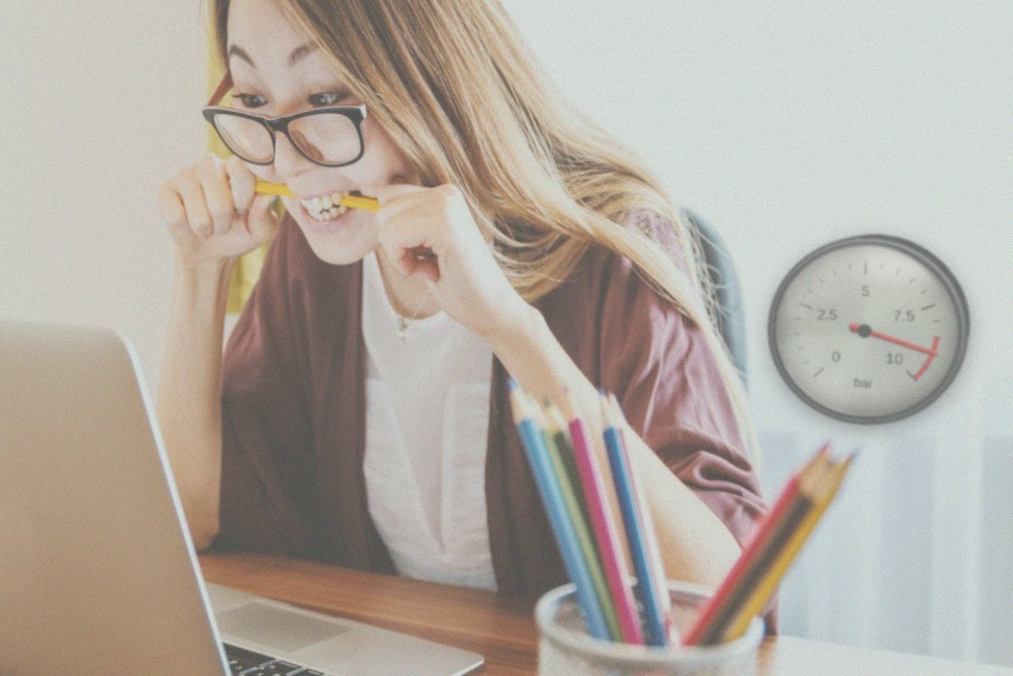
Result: 9 bar
